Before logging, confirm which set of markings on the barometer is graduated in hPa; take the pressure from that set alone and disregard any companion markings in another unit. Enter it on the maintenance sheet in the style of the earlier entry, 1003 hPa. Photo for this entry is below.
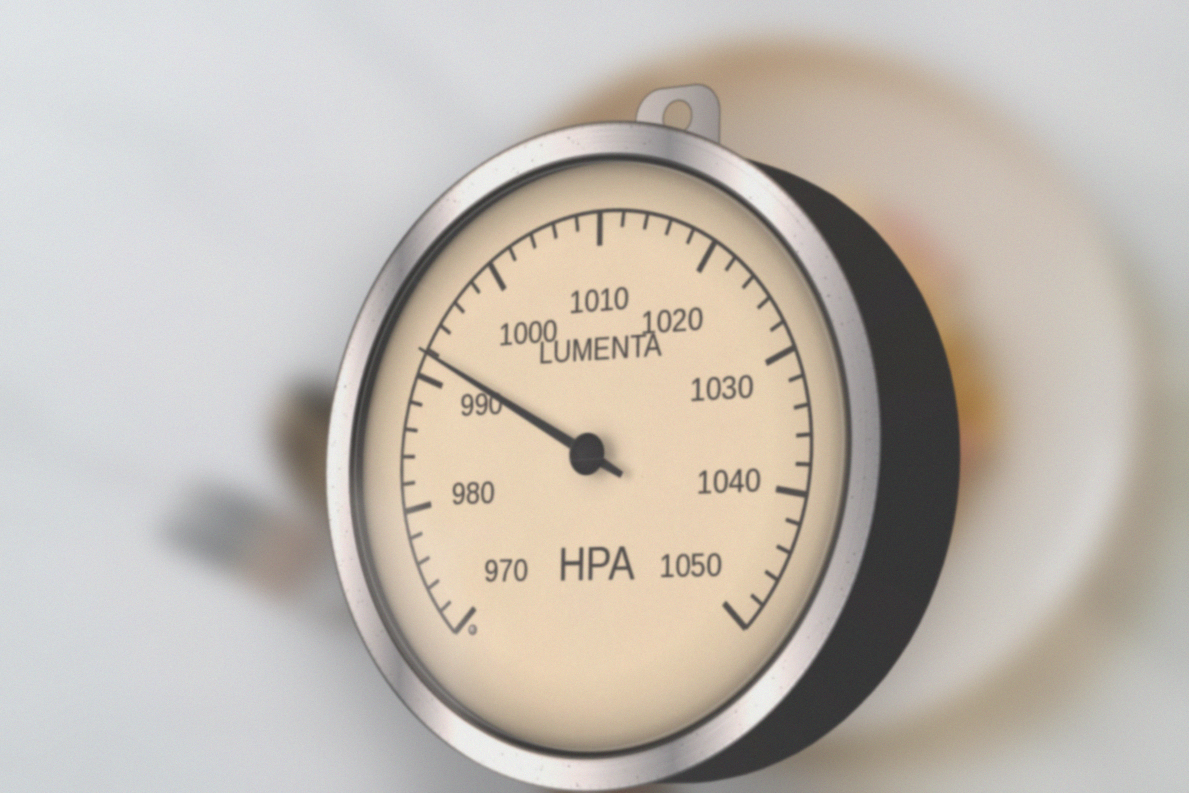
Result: 992 hPa
